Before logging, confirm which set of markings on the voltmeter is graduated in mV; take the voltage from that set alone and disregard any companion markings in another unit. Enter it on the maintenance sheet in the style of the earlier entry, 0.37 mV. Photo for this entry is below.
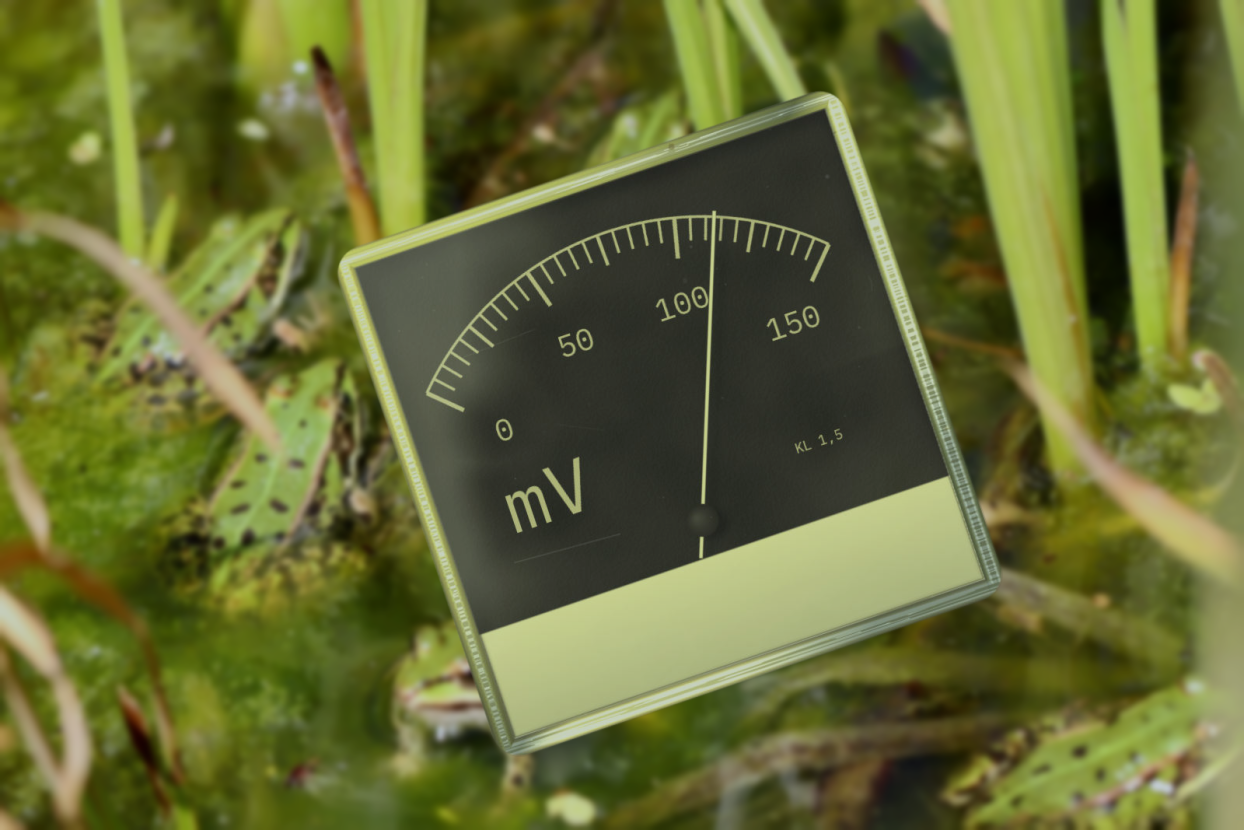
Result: 112.5 mV
